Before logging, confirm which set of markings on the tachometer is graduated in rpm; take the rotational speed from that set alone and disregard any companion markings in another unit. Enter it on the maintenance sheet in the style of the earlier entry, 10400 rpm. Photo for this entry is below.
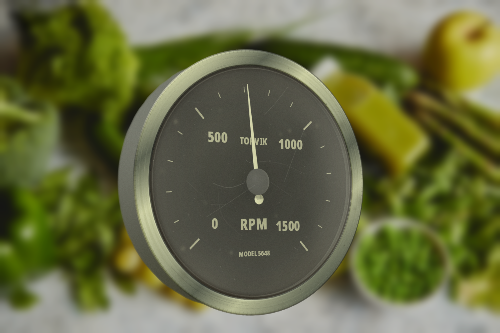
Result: 700 rpm
